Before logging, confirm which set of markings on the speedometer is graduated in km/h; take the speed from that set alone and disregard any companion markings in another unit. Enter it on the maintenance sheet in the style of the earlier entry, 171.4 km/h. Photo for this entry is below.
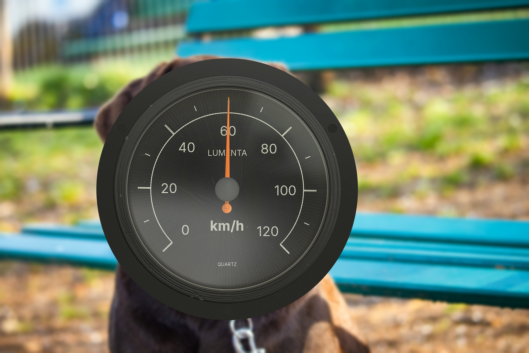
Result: 60 km/h
